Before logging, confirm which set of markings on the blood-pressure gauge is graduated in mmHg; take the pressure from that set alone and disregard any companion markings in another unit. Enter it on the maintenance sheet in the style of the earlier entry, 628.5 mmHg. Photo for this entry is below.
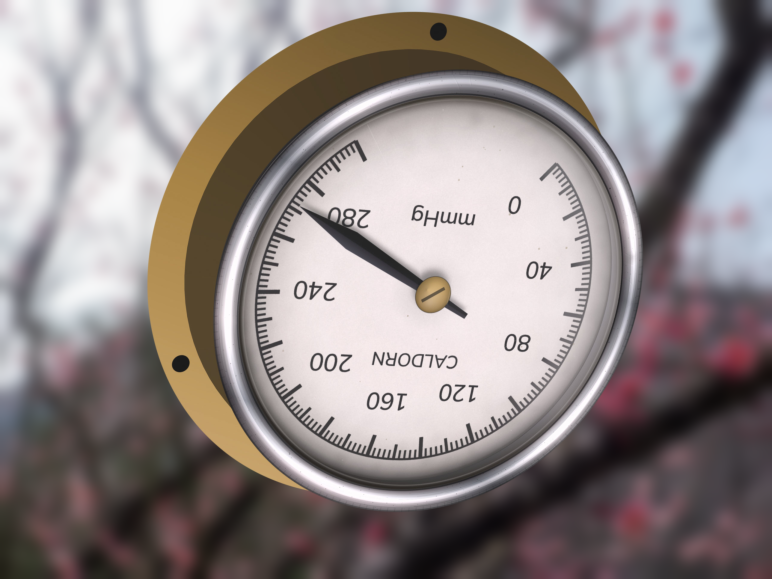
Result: 272 mmHg
